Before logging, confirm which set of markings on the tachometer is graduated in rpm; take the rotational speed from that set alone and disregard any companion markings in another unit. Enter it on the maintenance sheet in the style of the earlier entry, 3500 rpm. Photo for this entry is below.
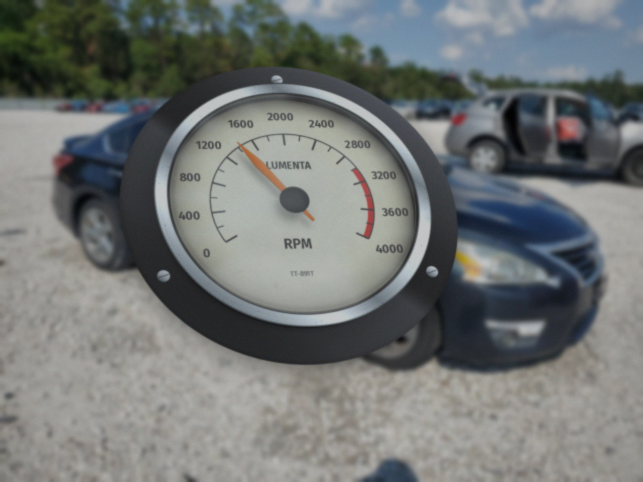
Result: 1400 rpm
